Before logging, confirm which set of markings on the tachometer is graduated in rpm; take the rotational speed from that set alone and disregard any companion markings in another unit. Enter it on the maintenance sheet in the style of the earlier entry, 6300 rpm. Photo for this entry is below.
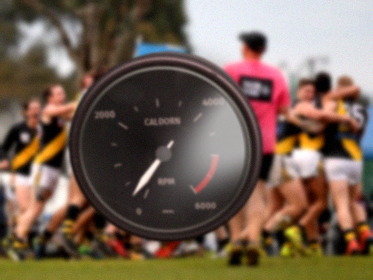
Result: 250 rpm
